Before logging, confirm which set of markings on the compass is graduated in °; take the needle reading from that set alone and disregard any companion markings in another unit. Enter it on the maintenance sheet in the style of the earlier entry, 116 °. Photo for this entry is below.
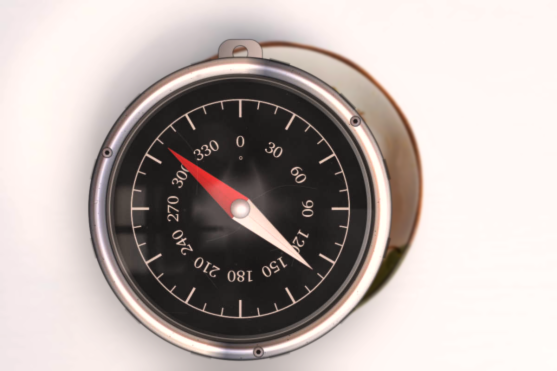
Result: 310 °
